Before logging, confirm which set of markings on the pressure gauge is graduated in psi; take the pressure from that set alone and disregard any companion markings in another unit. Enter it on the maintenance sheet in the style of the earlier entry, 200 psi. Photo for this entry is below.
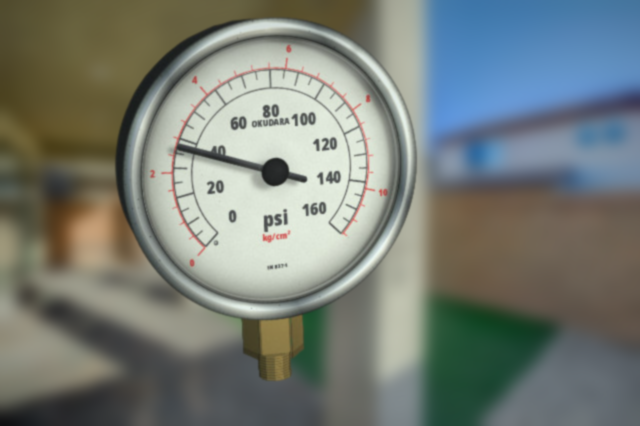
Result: 37.5 psi
